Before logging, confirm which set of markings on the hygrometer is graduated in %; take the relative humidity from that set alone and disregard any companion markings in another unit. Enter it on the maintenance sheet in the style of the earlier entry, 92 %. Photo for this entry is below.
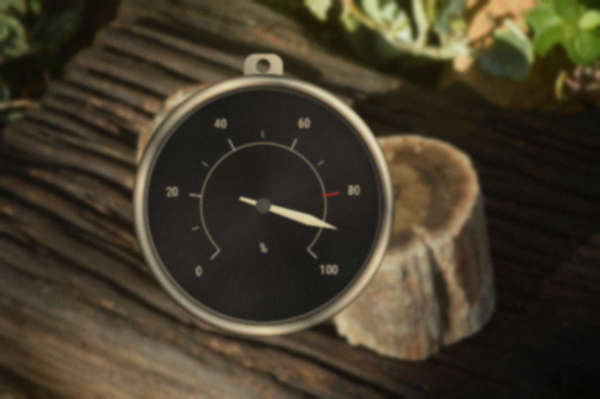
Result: 90 %
